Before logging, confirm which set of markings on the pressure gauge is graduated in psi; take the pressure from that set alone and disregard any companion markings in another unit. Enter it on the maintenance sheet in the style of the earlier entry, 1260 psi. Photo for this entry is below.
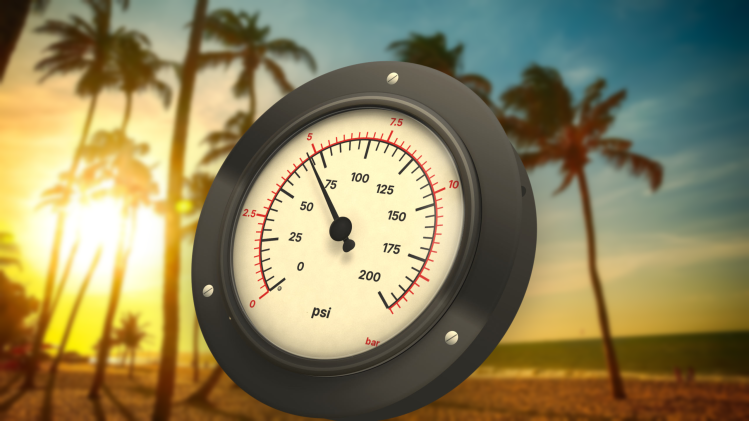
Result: 70 psi
